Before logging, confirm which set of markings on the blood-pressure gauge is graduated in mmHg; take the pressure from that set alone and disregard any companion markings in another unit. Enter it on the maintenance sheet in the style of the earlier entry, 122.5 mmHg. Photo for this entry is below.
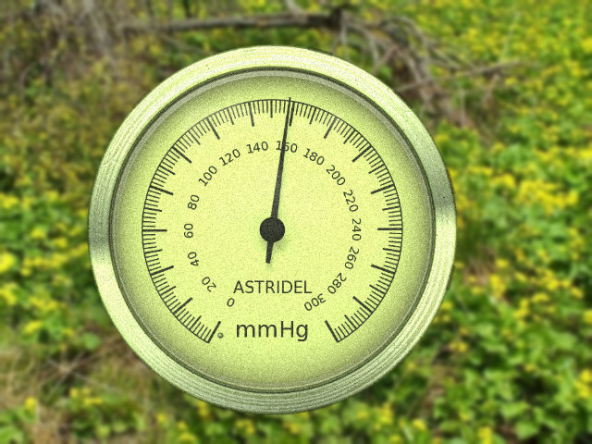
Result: 158 mmHg
